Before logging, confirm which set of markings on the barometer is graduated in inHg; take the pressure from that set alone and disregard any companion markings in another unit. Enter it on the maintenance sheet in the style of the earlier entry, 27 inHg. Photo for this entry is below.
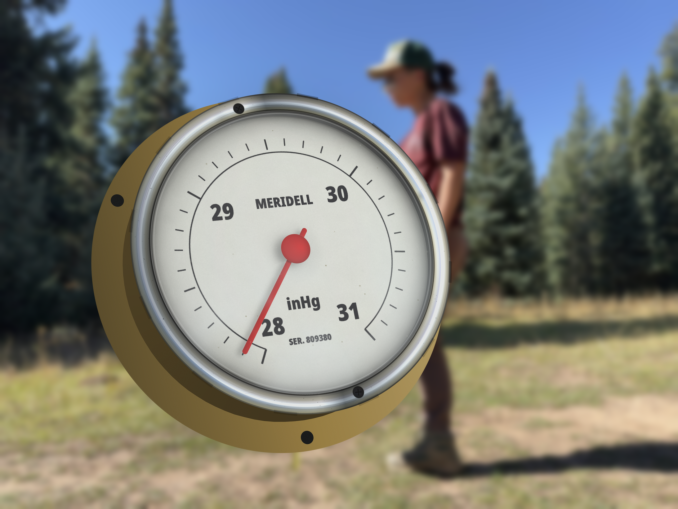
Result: 28.1 inHg
